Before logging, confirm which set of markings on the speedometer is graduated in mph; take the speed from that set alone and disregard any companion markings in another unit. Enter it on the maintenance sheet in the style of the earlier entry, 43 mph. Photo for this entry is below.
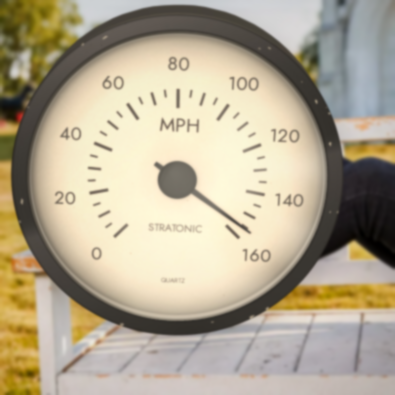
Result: 155 mph
